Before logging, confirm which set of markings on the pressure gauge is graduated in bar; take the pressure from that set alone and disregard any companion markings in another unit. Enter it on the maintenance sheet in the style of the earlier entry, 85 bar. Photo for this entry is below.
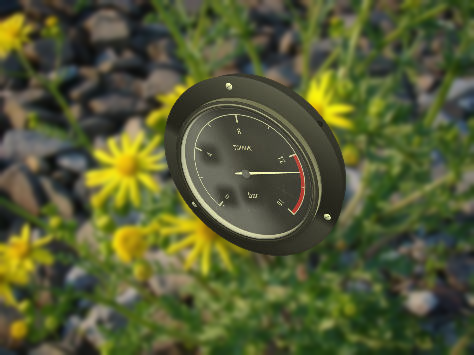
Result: 13 bar
